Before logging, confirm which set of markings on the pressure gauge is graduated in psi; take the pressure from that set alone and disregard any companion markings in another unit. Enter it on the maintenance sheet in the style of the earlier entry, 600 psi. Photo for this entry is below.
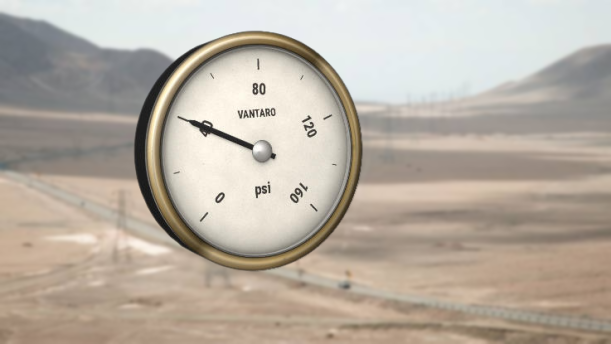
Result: 40 psi
